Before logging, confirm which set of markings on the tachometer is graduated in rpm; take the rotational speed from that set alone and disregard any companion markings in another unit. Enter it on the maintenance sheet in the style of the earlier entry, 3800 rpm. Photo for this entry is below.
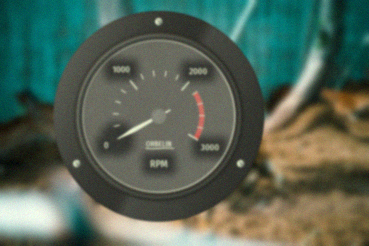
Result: 0 rpm
